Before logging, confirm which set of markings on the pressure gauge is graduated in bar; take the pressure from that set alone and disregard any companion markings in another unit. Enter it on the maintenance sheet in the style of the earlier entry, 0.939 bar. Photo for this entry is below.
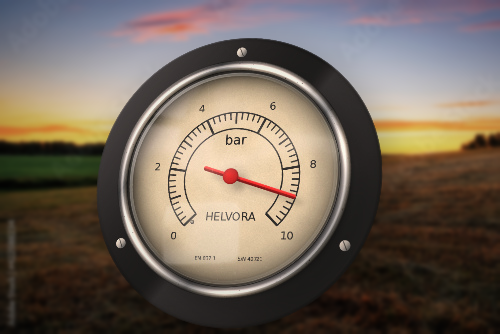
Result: 9 bar
